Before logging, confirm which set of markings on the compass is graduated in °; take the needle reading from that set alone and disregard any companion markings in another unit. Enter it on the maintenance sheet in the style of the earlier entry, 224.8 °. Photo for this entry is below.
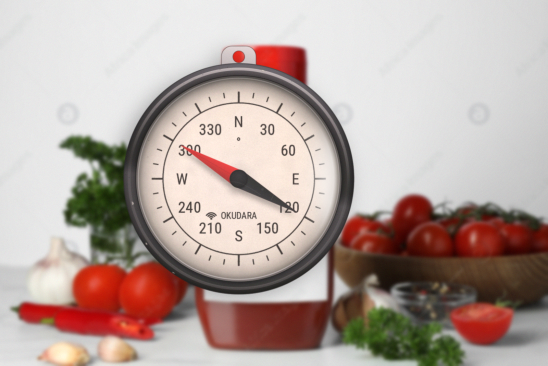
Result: 300 °
